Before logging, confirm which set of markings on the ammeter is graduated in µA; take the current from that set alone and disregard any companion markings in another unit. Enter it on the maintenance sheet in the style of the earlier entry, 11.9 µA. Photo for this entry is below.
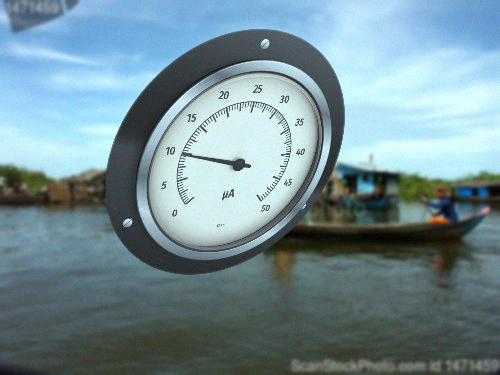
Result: 10 µA
